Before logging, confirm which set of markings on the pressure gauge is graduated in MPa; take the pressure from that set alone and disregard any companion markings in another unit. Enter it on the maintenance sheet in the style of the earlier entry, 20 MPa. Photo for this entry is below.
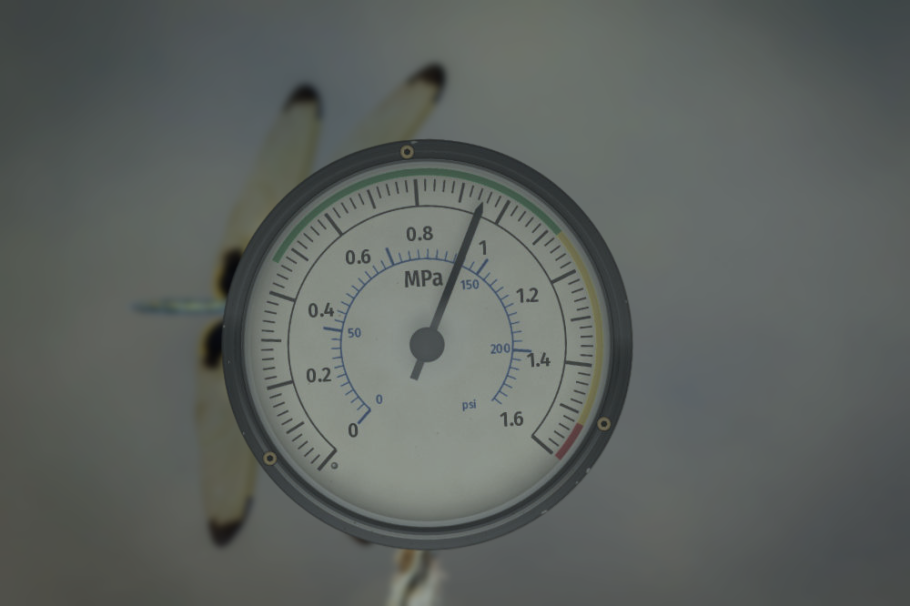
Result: 0.95 MPa
